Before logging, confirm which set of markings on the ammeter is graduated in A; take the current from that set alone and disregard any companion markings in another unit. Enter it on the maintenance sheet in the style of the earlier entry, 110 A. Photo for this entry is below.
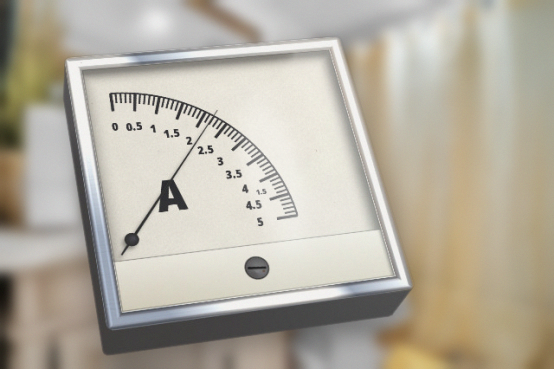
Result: 2.2 A
